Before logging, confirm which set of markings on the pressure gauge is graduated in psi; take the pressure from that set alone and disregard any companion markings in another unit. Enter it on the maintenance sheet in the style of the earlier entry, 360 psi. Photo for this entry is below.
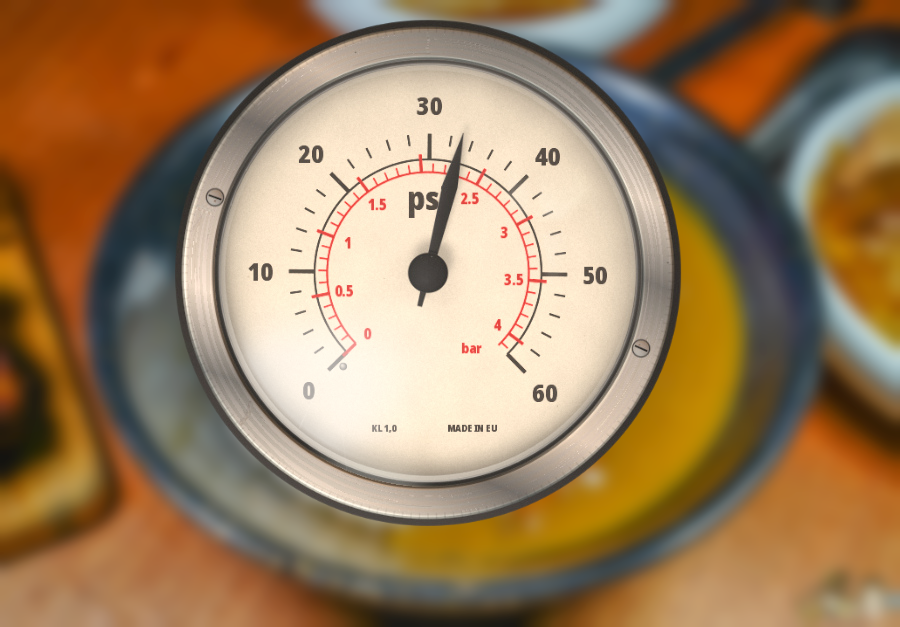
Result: 33 psi
